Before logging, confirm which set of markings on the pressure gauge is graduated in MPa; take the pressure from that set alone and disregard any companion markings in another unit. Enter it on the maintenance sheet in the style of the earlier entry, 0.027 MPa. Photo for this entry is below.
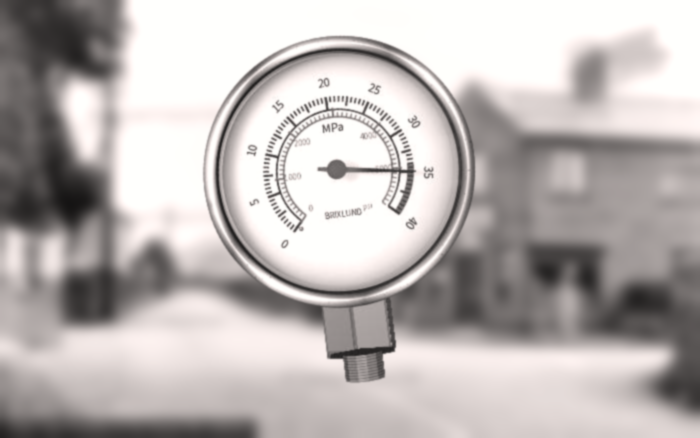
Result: 35 MPa
